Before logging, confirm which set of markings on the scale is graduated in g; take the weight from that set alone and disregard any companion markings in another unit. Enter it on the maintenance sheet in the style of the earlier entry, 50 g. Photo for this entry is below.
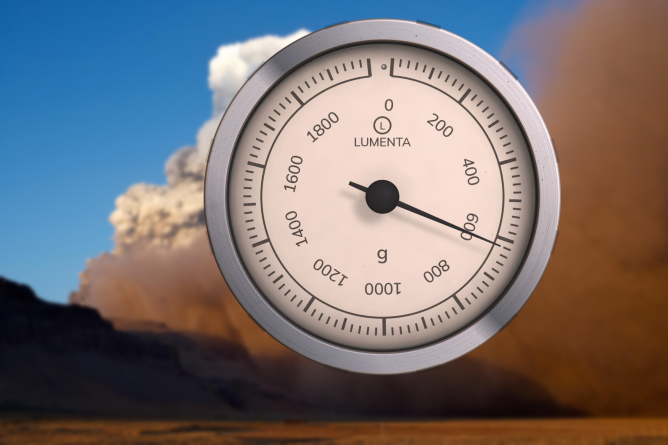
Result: 620 g
